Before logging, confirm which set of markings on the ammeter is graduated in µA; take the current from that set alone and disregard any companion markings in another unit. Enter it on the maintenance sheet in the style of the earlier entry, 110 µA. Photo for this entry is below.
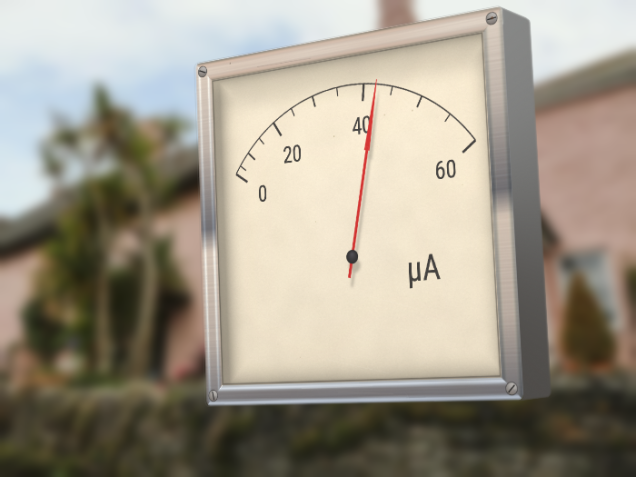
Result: 42.5 µA
